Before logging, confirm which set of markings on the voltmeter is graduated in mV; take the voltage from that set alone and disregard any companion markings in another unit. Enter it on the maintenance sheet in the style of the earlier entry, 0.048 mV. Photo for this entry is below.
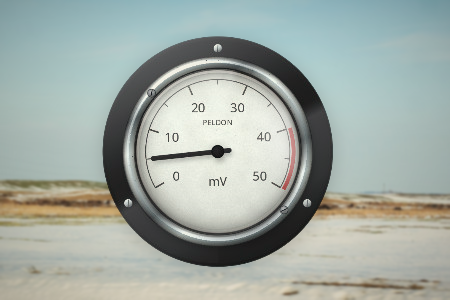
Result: 5 mV
